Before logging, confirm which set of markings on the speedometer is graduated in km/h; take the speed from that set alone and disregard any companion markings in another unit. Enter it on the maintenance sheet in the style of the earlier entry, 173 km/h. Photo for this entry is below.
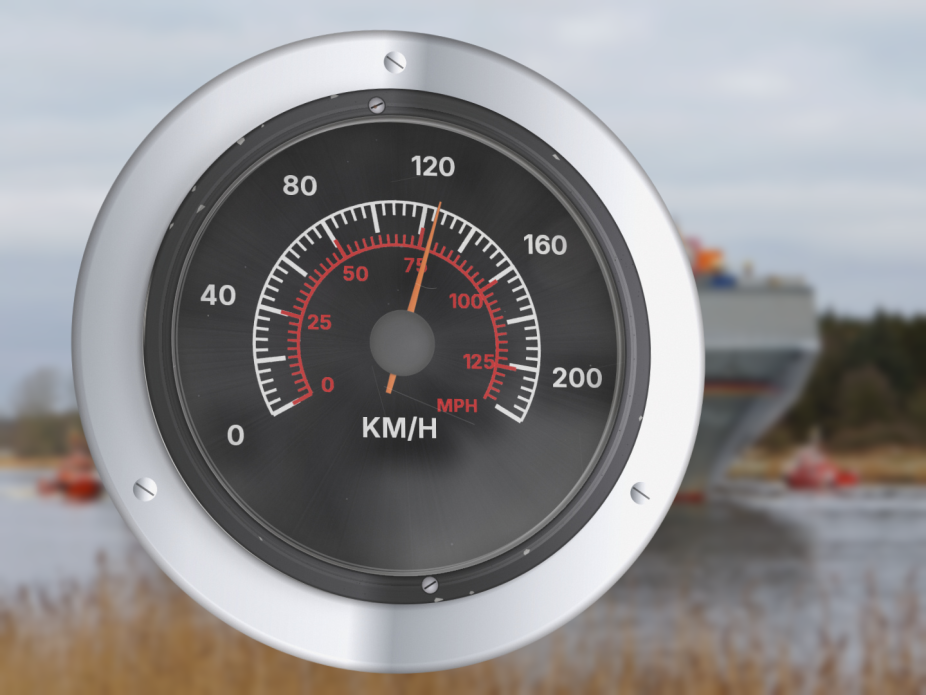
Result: 124 km/h
